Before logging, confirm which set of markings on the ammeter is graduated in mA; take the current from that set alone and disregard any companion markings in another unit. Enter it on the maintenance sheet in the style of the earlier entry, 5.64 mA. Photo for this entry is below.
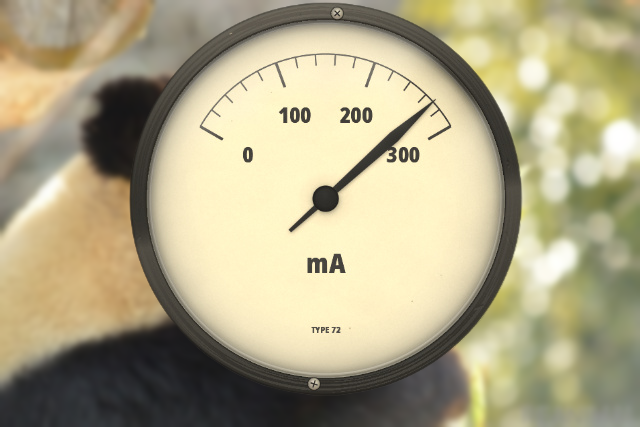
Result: 270 mA
